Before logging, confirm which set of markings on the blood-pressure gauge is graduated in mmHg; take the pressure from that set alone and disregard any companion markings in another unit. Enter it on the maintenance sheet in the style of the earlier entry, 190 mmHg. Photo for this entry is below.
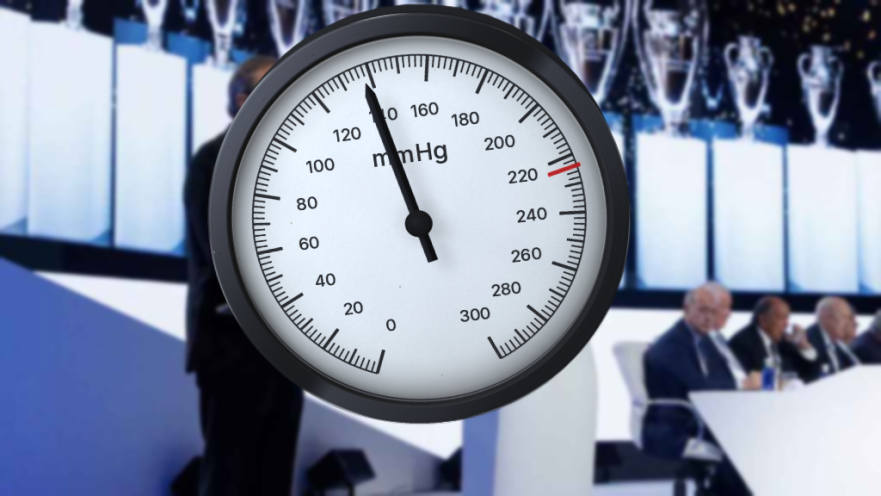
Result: 138 mmHg
